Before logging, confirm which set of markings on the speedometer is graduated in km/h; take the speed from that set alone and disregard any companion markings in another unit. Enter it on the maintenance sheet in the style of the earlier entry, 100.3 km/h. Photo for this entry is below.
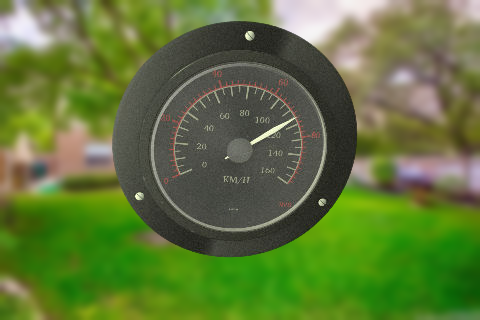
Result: 115 km/h
